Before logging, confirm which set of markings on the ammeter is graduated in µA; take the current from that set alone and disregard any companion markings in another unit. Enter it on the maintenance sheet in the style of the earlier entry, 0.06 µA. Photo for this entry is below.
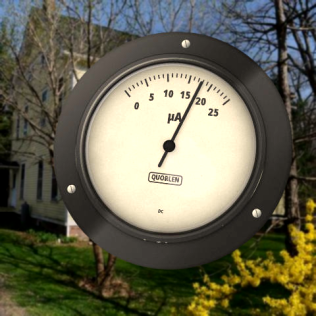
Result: 18 µA
